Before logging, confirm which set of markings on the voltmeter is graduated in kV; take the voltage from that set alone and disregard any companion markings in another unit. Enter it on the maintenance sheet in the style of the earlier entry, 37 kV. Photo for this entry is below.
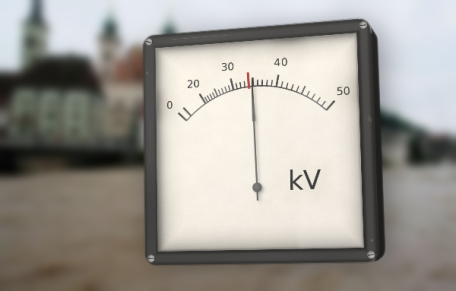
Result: 35 kV
